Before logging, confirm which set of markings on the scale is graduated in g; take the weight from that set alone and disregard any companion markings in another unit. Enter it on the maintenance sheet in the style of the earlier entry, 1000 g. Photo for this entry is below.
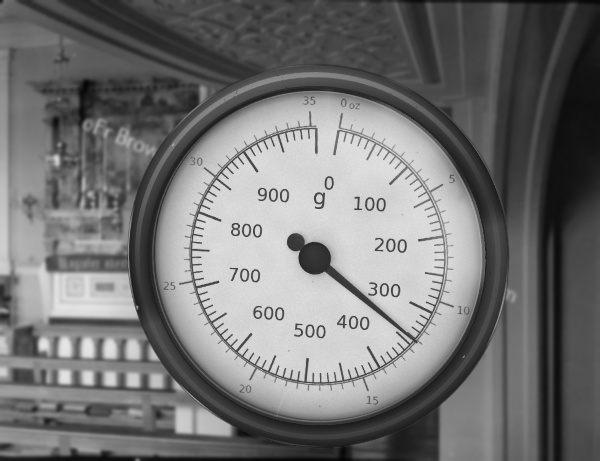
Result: 340 g
